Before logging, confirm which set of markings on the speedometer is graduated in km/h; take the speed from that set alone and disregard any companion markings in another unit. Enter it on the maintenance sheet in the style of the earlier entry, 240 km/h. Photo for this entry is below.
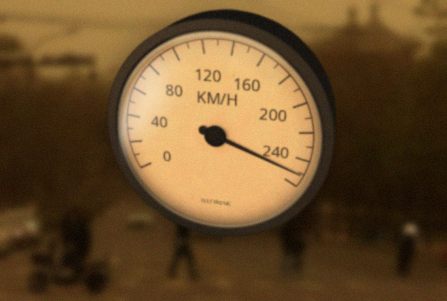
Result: 250 km/h
